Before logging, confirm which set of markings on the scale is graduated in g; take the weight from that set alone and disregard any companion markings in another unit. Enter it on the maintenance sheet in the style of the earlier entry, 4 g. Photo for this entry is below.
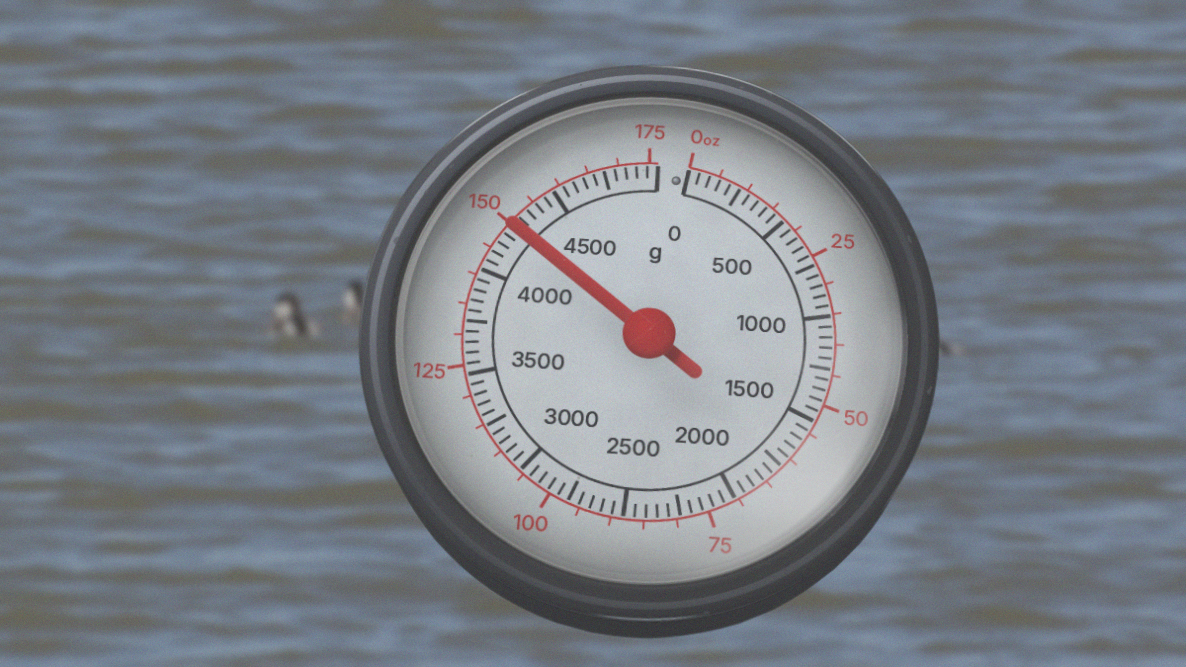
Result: 4250 g
